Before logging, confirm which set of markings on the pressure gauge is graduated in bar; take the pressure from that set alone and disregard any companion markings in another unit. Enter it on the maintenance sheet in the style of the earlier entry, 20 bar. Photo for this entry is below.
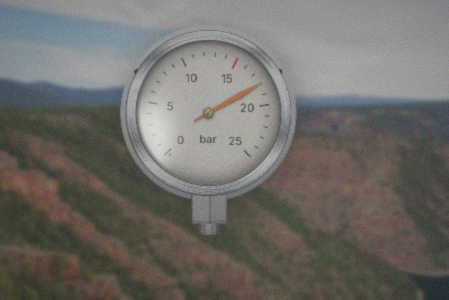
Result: 18 bar
